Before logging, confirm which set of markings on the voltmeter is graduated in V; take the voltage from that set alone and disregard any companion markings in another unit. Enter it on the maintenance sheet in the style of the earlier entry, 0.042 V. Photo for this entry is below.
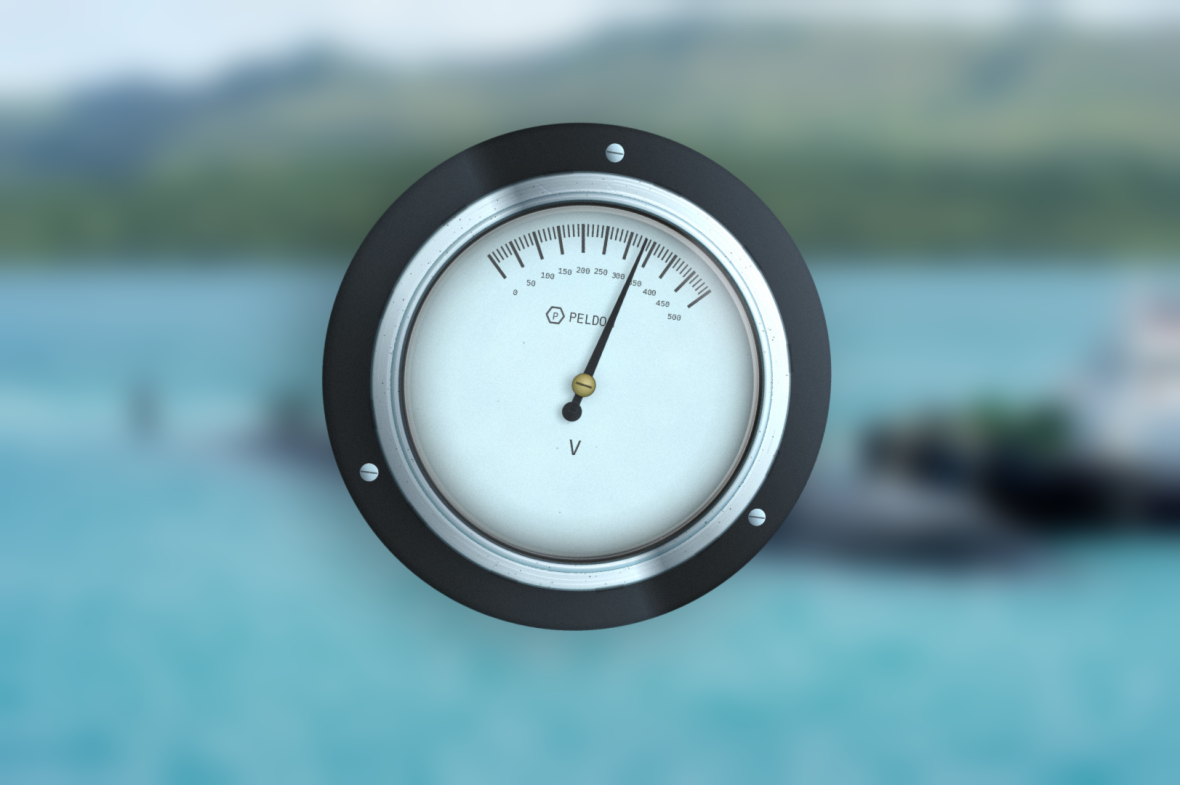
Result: 330 V
